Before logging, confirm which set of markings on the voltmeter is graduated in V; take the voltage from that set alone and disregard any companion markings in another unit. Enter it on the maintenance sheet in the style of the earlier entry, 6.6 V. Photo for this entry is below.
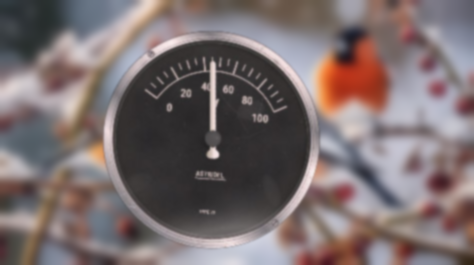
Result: 45 V
